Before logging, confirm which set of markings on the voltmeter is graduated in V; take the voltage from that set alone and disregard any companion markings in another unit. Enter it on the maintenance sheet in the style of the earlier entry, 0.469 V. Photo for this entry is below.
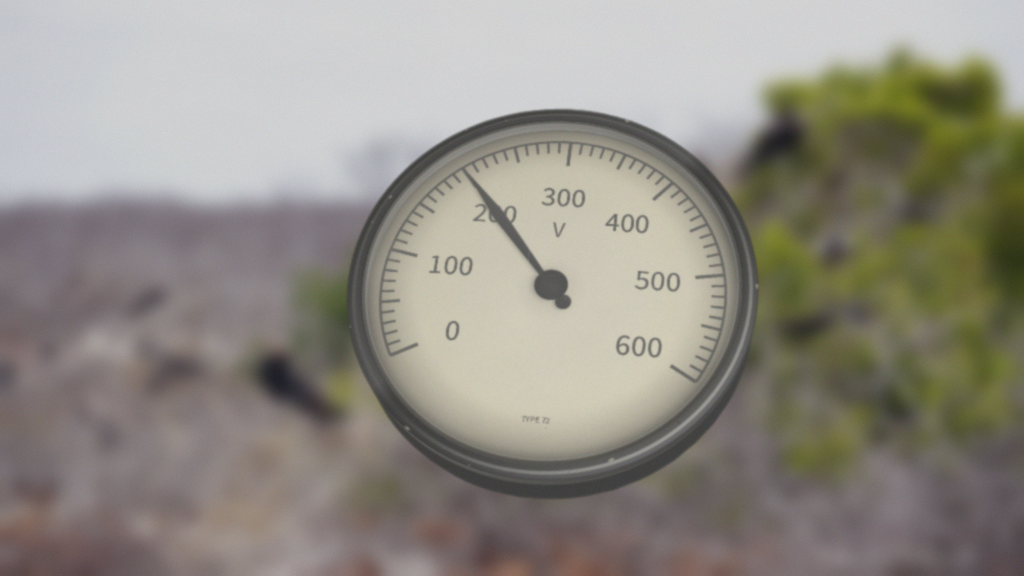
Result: 200 V
